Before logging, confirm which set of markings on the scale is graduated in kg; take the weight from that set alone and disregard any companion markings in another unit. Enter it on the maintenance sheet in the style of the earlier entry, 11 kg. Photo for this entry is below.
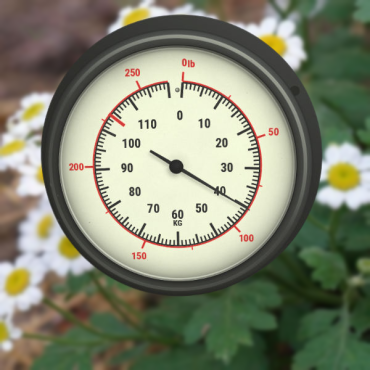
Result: 40 kg
